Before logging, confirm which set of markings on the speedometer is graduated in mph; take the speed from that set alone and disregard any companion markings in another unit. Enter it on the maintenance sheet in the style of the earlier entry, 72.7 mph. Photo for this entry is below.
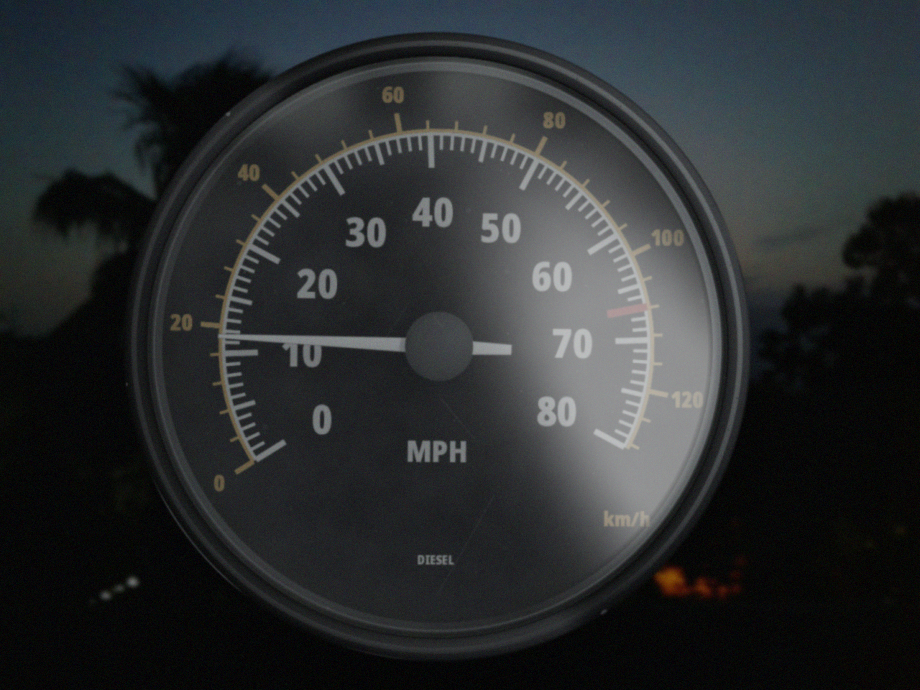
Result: 11.5 mph
